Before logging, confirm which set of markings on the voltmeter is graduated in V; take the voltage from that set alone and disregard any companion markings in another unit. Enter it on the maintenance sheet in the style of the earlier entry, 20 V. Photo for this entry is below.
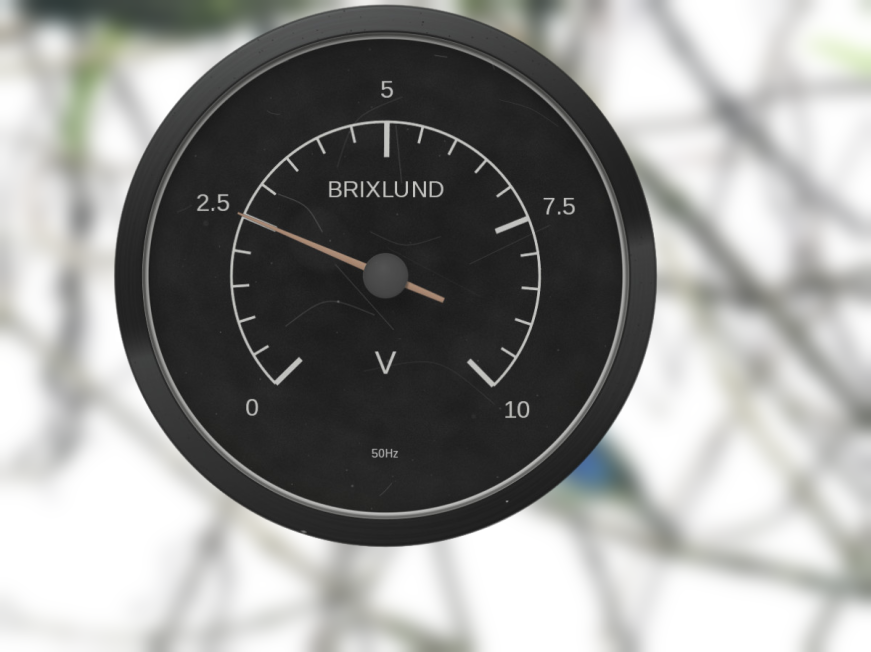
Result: 2.5 V
